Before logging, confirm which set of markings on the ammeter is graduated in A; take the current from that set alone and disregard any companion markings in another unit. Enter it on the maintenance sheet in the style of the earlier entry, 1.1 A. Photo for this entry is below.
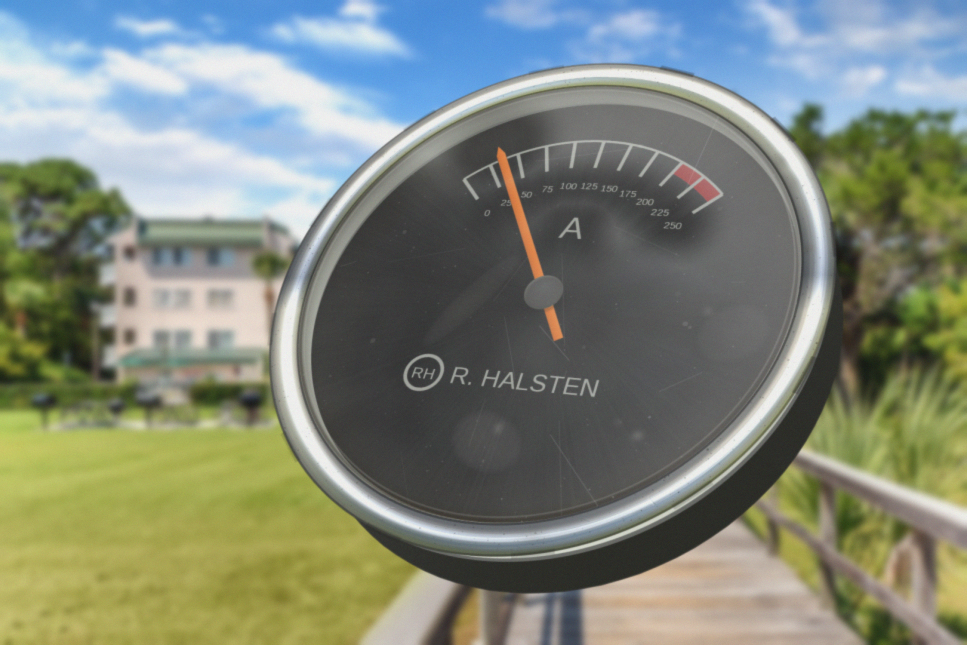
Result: 37.5 A
